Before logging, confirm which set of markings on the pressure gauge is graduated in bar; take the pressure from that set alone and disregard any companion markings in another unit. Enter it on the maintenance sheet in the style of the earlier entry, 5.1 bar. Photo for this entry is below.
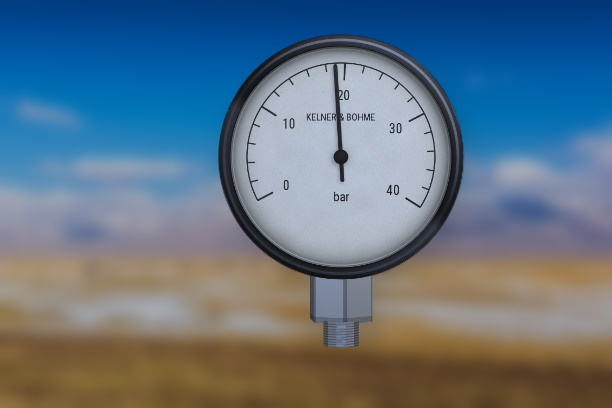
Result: 19 bar
